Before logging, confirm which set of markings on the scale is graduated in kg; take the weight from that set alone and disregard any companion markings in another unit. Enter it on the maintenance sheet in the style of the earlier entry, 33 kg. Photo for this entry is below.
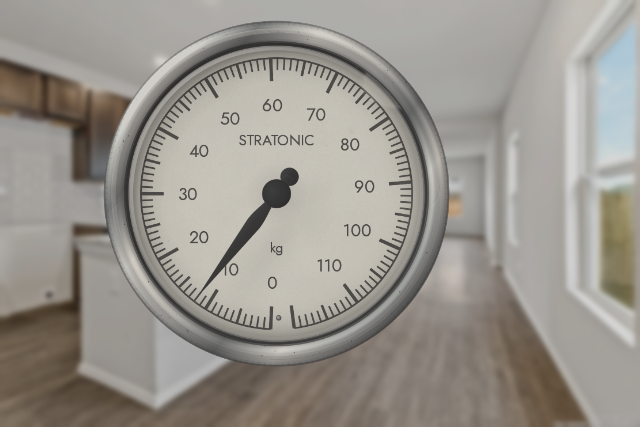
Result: 12 kg
